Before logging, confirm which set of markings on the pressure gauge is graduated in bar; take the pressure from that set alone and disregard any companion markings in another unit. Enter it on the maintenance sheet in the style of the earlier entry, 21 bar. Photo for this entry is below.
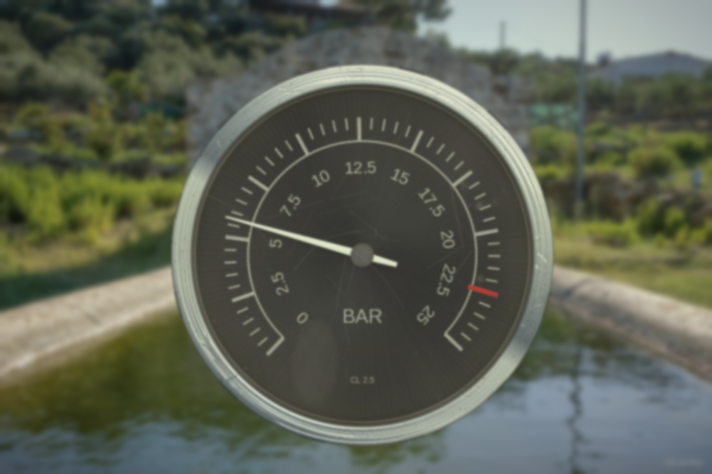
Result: 5.75 bar
